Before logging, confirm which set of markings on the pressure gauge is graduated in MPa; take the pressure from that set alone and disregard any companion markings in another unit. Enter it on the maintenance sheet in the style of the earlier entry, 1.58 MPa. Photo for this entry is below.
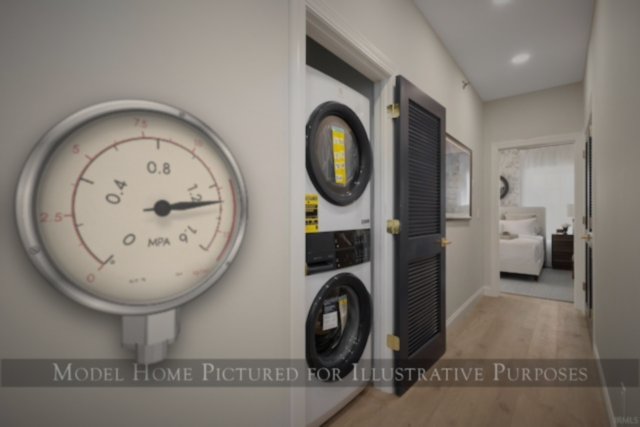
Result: 1.3 MPa
